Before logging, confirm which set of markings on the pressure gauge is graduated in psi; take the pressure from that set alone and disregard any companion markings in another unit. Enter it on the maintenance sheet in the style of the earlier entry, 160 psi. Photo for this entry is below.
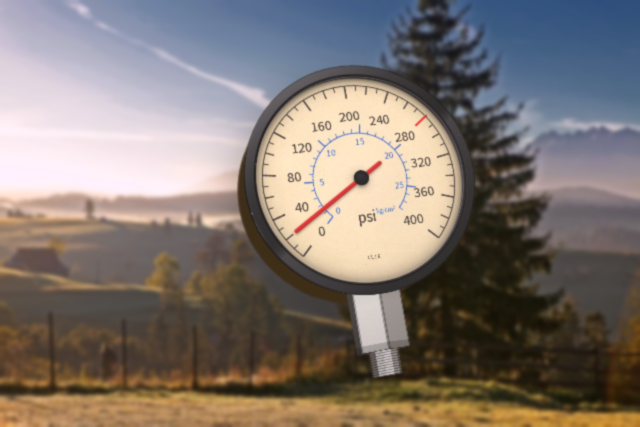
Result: 20 psi
